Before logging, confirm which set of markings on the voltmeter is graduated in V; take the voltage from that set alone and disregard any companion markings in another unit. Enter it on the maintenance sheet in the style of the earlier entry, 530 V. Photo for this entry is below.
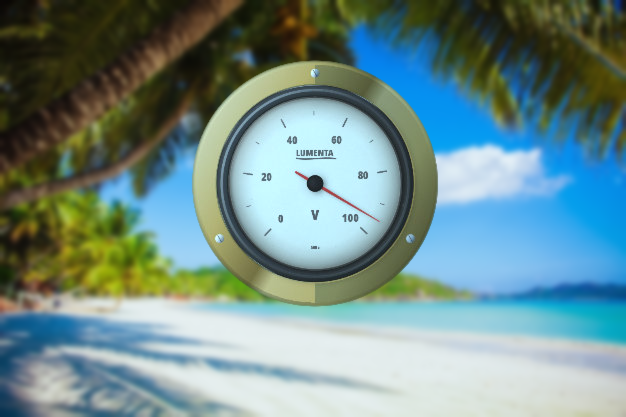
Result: 95 V
